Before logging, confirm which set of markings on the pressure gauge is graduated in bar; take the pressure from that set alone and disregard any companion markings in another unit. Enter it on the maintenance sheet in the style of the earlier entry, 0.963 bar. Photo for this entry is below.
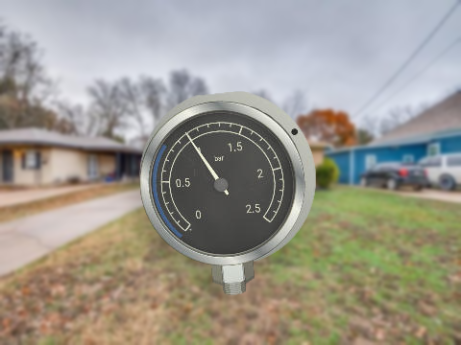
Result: 1 bar
